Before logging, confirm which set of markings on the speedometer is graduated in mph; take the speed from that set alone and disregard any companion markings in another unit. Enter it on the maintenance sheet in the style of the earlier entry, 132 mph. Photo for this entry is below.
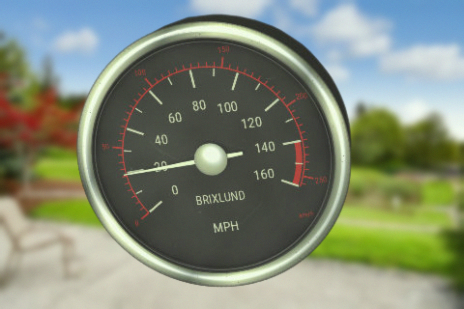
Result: 20 mph
